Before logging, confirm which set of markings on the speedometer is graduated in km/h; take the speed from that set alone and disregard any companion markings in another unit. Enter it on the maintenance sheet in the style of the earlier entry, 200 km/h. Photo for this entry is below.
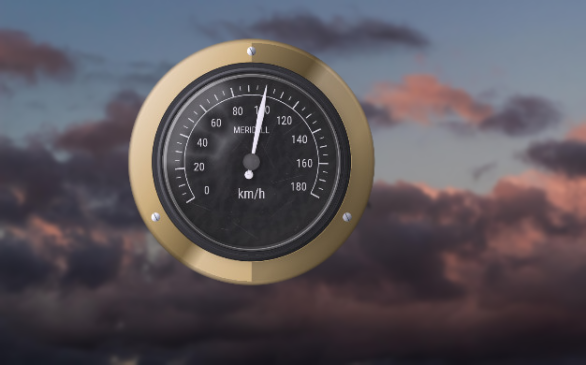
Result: 100 km/h
